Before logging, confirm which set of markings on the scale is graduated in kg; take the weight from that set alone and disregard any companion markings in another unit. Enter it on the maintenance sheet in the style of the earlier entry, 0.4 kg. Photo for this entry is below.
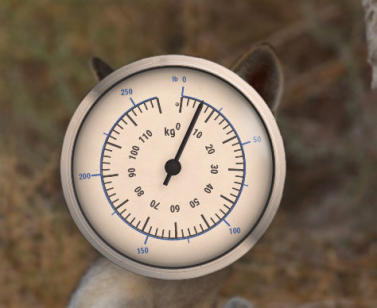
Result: 6 kg
